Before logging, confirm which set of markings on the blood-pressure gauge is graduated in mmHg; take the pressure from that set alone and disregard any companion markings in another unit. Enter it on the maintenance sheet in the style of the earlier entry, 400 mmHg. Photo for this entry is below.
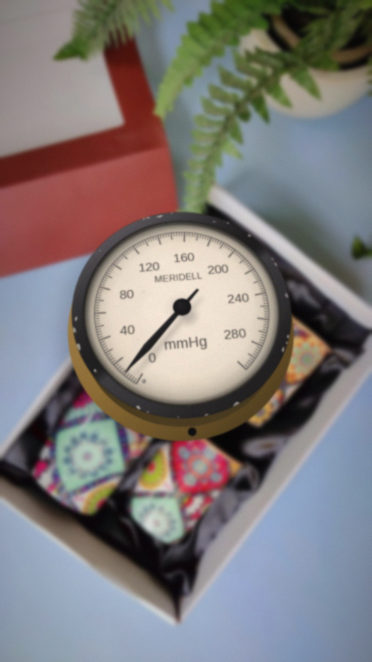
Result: 10 mmHg
